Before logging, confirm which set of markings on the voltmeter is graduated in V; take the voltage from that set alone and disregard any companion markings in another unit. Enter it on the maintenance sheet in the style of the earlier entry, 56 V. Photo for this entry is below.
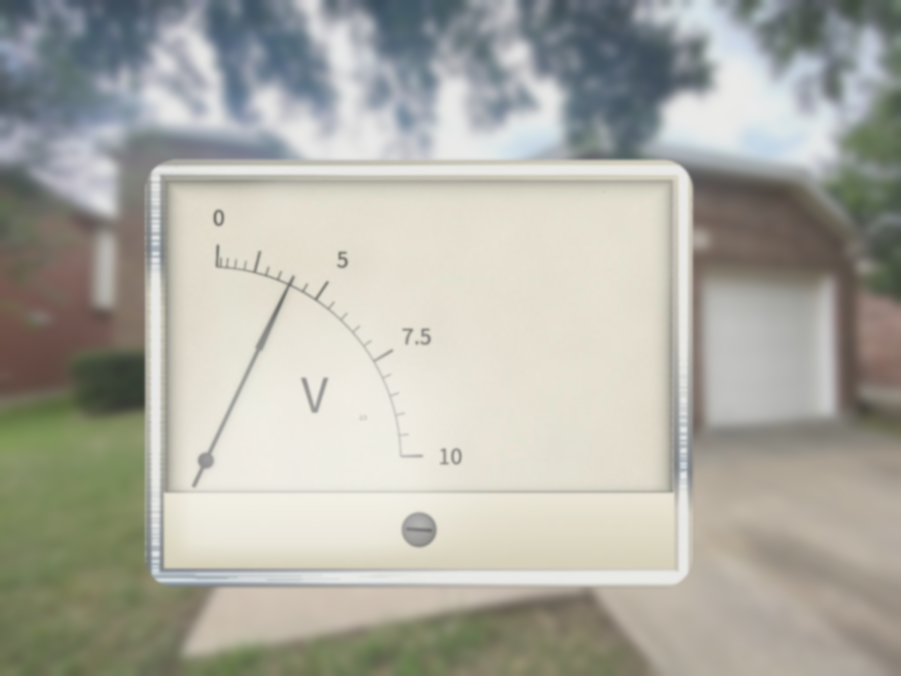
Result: 4 V
